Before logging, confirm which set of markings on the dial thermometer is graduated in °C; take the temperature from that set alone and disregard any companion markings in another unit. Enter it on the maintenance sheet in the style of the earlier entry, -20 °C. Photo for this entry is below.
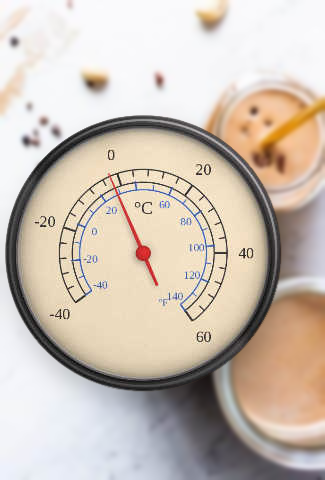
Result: -2 °C
